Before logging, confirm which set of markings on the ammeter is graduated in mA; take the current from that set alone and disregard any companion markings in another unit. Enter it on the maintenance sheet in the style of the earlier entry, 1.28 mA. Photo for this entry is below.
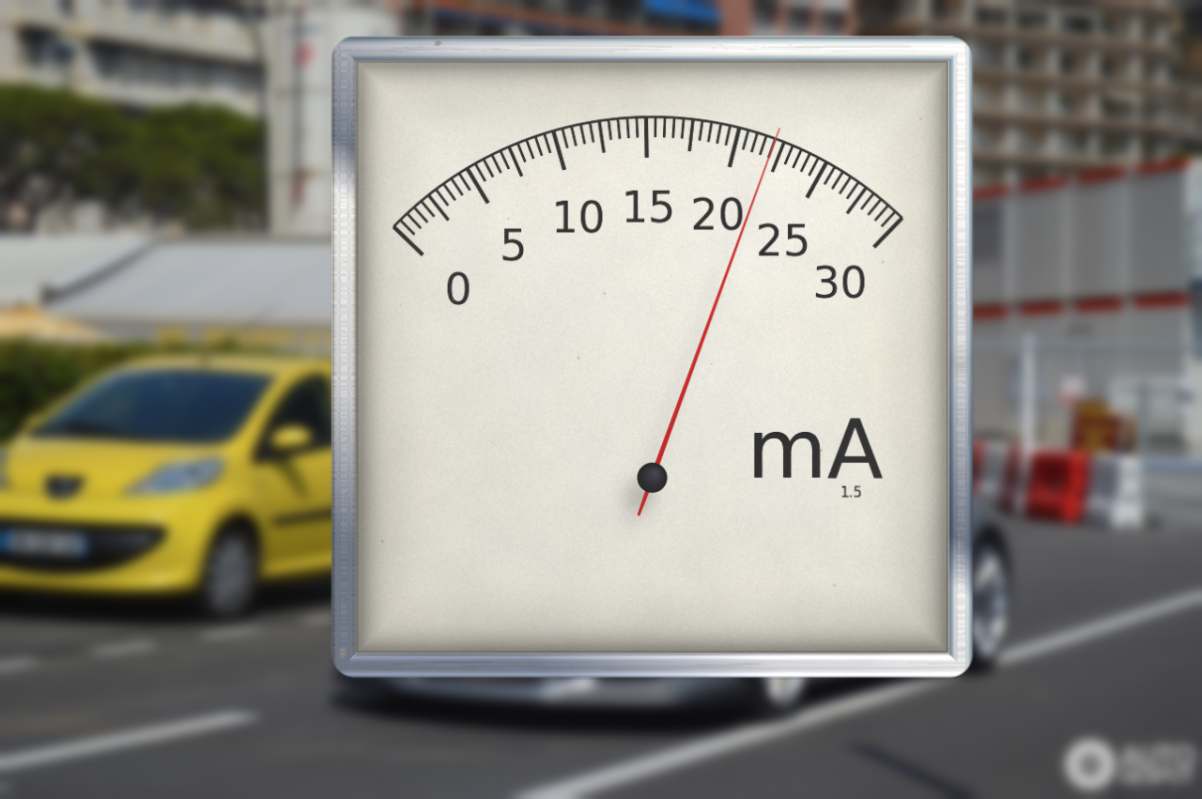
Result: 22 mA
